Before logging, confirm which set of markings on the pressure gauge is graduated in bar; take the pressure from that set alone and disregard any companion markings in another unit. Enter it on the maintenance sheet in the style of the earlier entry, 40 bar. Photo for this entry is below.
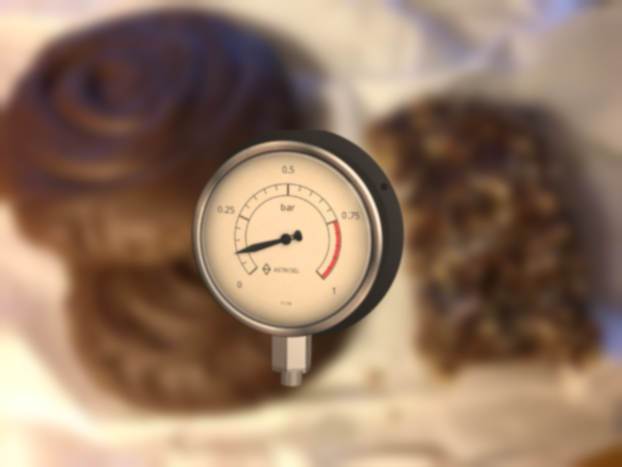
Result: 0.1 bar
